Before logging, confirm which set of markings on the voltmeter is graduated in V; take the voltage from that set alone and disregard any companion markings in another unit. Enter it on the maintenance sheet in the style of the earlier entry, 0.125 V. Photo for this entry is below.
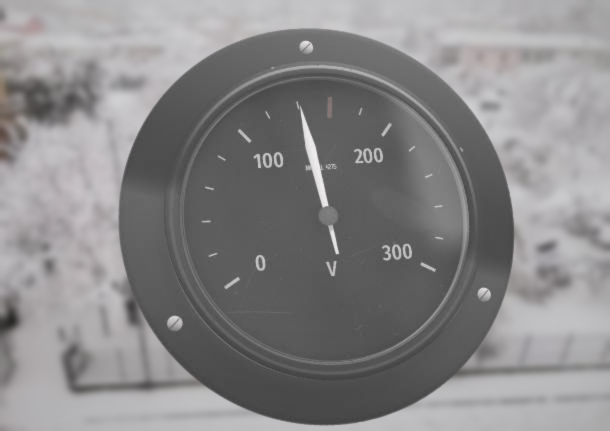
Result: 140 V
